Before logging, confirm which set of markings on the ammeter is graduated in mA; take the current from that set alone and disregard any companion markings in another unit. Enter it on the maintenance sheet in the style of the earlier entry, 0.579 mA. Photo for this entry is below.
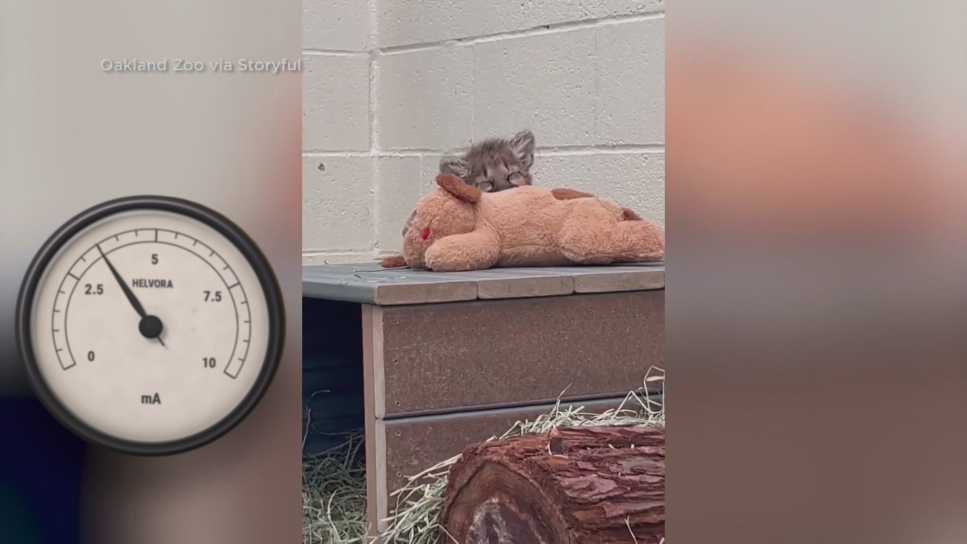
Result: 3.5 mA
